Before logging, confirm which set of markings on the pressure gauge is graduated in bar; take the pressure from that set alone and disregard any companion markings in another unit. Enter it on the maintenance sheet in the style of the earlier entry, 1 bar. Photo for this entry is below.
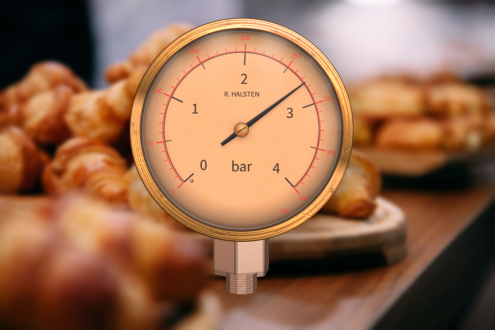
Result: 2.75 bar
